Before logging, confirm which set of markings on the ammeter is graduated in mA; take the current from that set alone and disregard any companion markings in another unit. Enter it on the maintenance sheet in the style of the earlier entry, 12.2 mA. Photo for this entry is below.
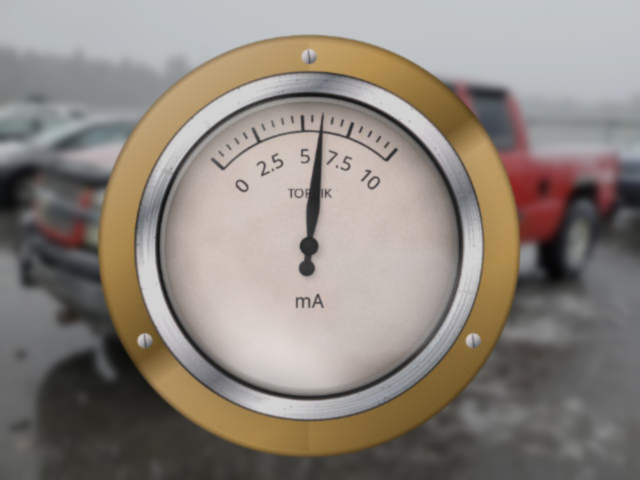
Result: 6 mA
